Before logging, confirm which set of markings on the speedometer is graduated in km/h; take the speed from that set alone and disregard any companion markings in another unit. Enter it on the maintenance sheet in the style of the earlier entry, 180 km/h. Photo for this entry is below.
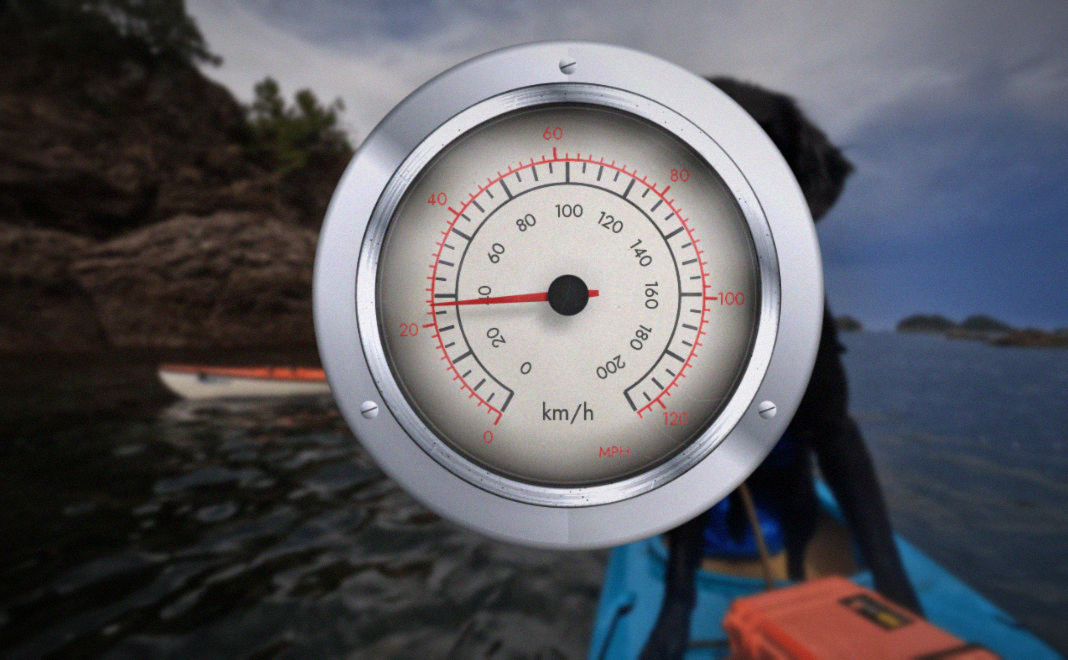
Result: 37.5 km/h
